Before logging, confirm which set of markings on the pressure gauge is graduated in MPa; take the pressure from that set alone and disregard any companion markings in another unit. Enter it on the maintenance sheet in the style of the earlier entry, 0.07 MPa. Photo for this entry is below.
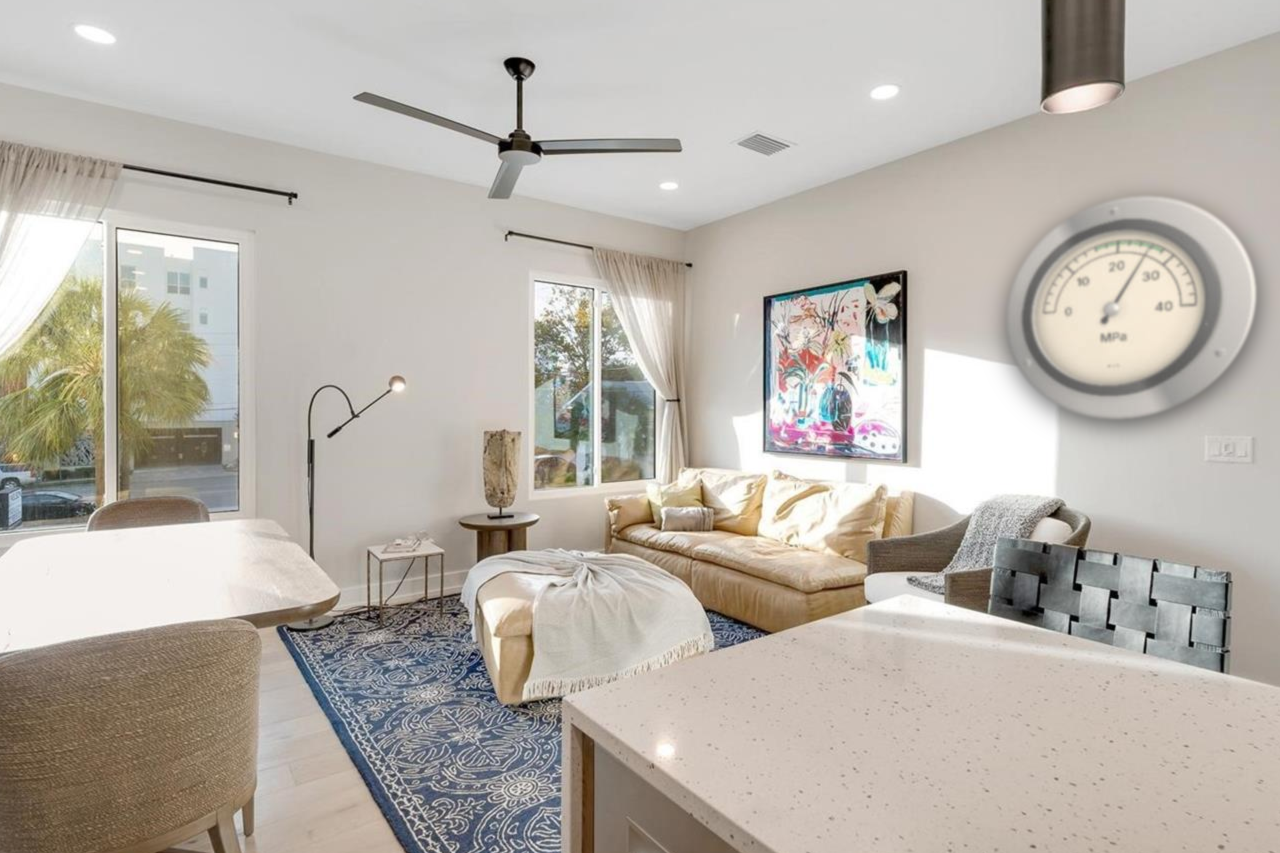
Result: 26 MPa
